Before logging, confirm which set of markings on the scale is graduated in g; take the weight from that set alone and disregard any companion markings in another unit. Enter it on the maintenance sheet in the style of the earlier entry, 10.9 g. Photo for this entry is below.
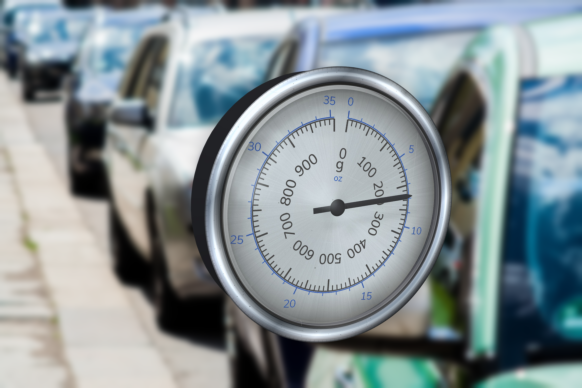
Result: 220 g
